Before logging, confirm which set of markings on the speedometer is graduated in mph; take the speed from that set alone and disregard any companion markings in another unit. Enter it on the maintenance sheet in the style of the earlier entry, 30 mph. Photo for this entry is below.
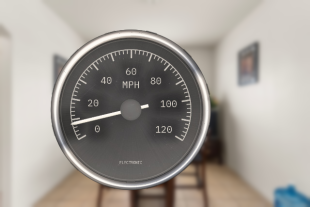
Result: 8 mph
